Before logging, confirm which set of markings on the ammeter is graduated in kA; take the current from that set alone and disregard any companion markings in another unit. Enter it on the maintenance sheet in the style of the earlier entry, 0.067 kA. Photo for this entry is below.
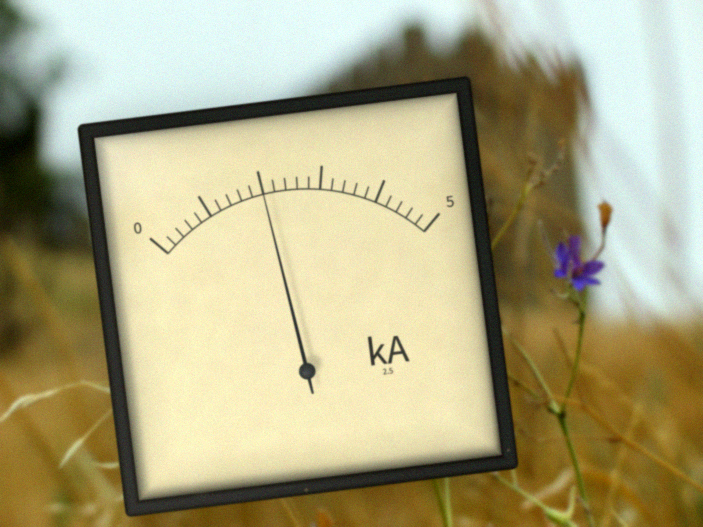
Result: 2 kA
